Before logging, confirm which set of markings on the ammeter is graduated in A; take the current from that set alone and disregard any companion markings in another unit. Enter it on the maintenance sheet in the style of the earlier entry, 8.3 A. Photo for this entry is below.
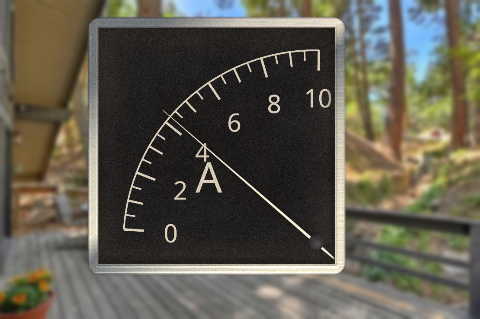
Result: 4.25 A
